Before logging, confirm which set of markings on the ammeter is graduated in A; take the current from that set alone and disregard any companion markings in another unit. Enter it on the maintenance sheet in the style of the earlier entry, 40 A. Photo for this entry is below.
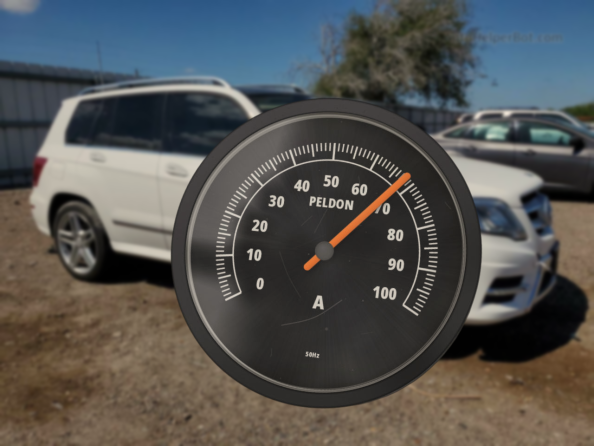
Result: 68 A
